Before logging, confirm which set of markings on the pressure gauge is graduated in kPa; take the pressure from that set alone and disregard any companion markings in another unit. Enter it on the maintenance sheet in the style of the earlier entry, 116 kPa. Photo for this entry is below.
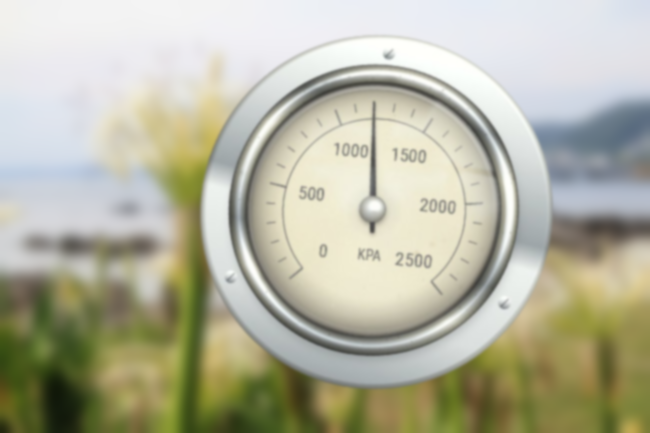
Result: 1200 kPa
